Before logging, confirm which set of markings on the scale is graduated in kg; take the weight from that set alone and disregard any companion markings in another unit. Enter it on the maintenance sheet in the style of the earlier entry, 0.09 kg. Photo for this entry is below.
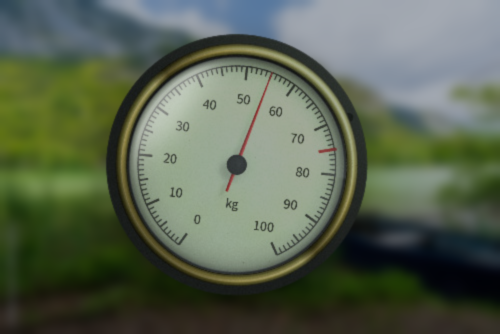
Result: 55 kg
